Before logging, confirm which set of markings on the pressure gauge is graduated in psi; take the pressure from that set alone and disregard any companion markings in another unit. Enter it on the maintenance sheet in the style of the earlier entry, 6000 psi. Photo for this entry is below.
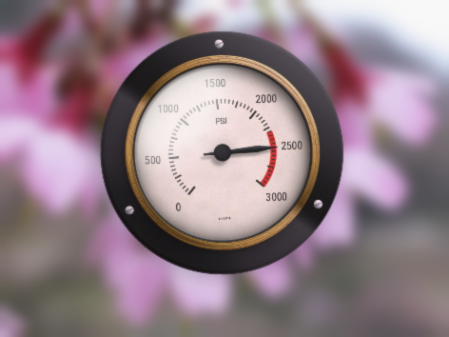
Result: 2500 psi
